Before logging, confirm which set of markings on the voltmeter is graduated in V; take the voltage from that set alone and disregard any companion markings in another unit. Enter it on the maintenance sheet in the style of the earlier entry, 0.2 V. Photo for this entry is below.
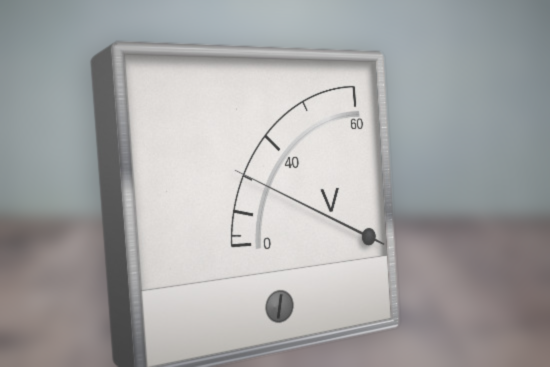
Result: 30 V
